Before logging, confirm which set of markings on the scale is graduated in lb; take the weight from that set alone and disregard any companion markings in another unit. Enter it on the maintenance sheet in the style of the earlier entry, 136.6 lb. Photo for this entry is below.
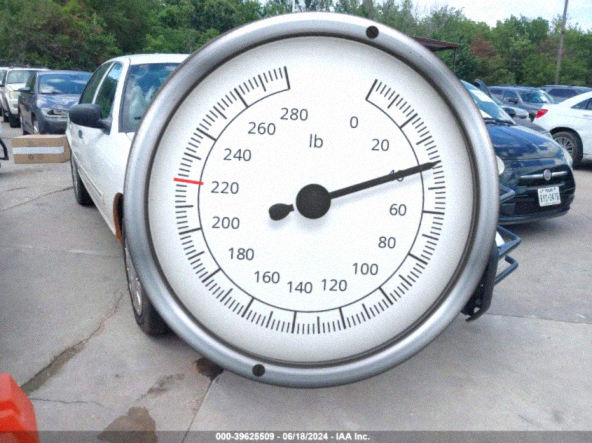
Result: 40 lb
